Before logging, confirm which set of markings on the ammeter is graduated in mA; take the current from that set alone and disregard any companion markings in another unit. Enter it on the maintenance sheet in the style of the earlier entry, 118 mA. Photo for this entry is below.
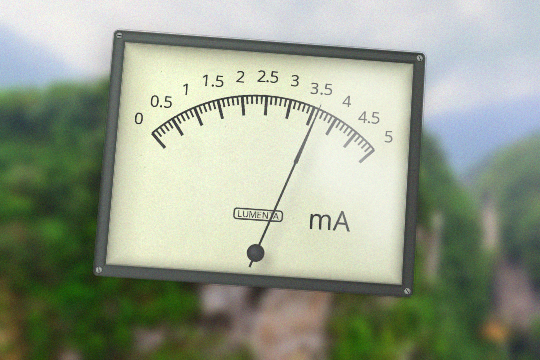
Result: 3.6 mA
